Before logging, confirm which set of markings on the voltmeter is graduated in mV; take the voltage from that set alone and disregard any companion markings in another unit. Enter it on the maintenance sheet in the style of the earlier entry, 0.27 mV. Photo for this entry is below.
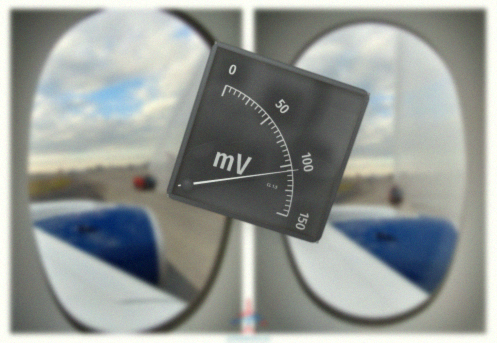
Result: 105 mV
